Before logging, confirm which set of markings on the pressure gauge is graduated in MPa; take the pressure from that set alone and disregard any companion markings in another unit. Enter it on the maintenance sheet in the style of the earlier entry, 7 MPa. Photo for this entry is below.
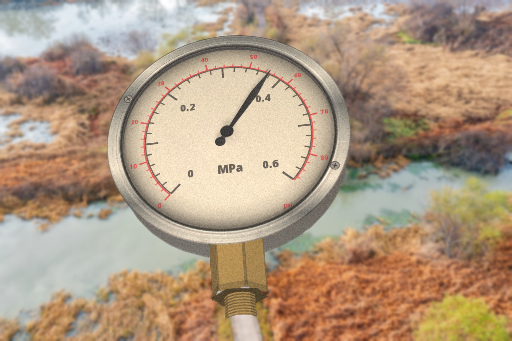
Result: 0.38 MPa
